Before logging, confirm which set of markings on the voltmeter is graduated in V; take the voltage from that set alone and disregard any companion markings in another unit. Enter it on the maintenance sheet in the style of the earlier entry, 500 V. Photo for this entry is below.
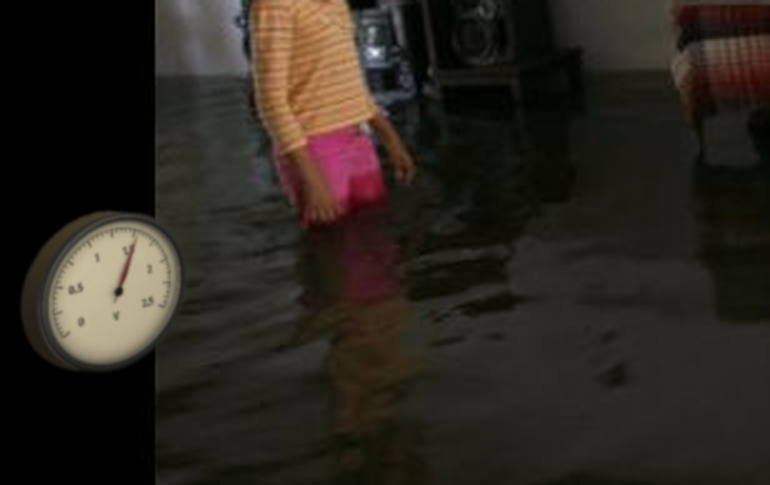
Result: 1.5 V
